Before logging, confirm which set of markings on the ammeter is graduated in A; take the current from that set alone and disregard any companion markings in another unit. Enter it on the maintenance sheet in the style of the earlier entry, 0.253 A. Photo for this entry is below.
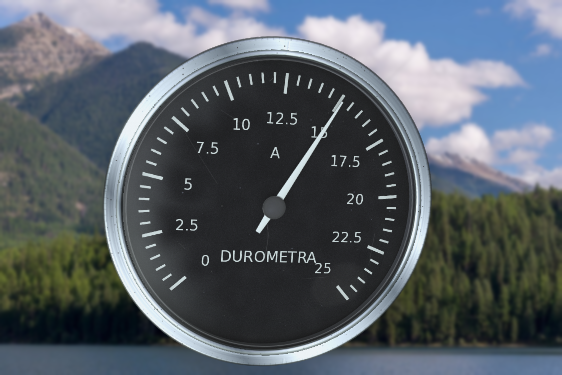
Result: 15 A
